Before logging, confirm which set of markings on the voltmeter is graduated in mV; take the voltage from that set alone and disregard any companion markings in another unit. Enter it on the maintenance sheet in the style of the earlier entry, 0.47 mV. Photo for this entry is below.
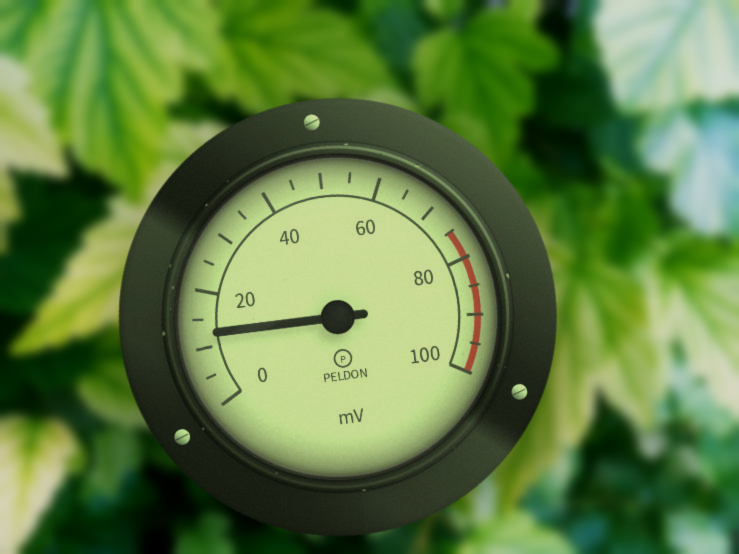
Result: 12.5 mV
